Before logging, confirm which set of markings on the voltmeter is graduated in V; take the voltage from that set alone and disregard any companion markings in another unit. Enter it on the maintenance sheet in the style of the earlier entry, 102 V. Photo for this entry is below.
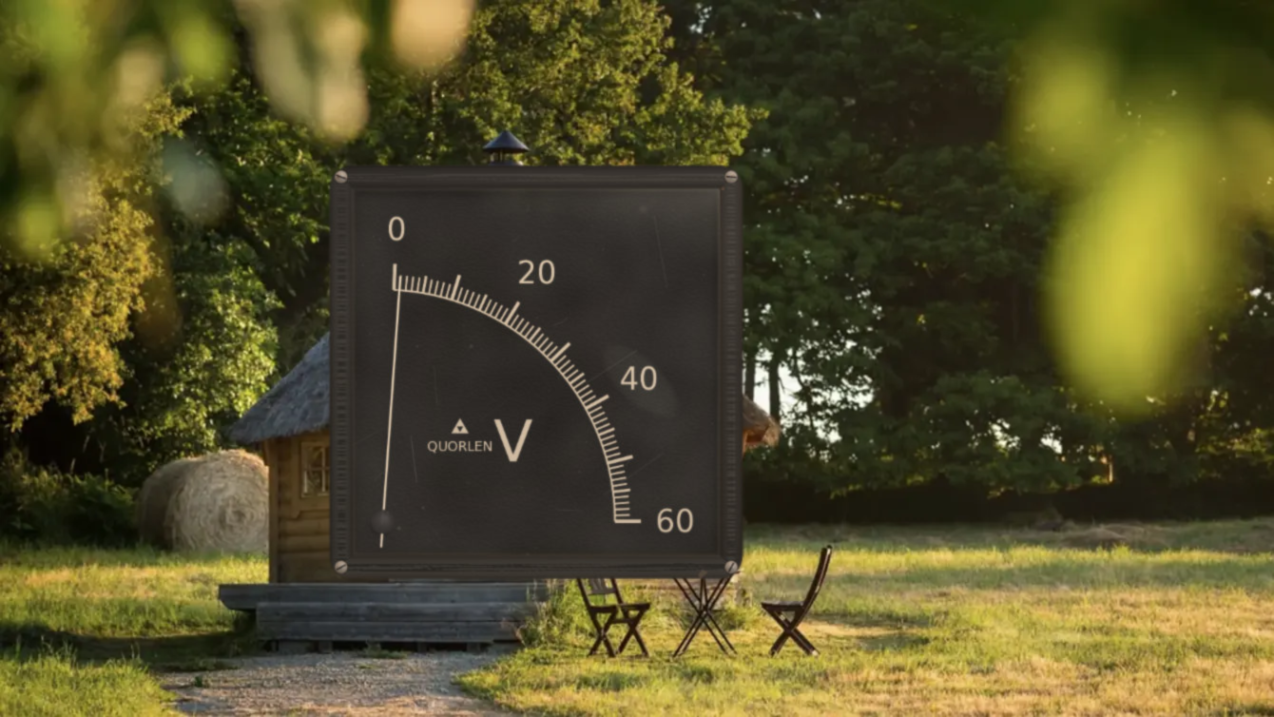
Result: 1 V
